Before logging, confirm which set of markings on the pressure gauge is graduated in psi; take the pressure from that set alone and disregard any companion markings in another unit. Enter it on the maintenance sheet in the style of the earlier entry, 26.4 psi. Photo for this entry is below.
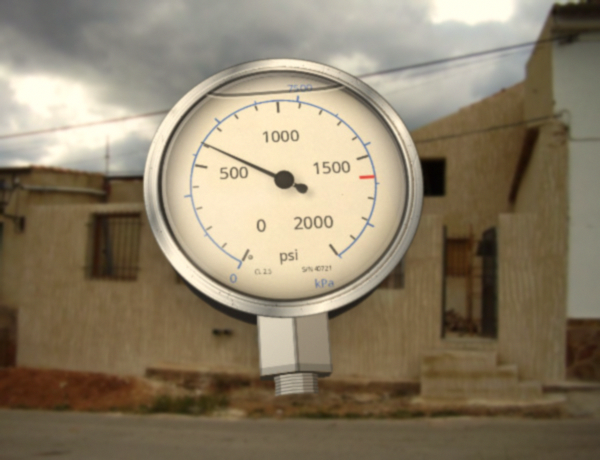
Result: 600 psi
